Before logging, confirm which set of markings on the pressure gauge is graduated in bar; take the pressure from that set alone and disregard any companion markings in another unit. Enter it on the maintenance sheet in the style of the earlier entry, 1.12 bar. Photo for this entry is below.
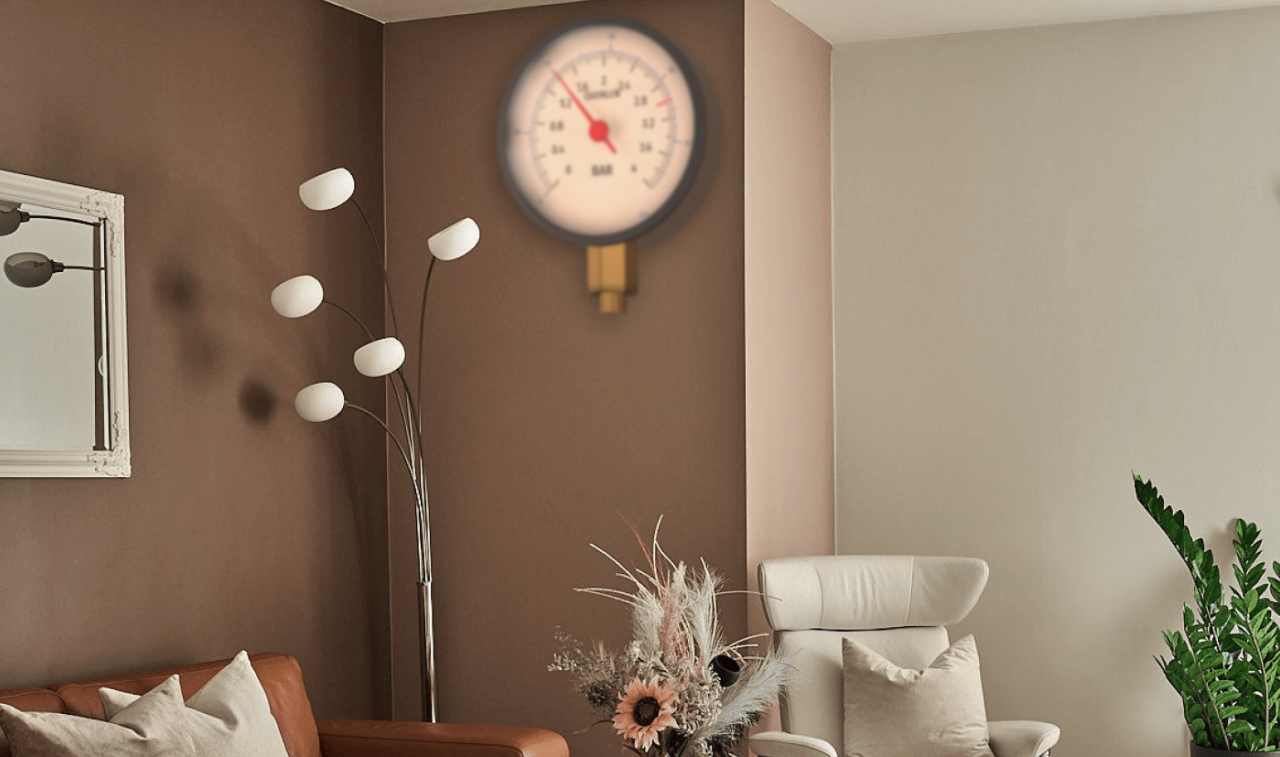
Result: 1.4 bar
